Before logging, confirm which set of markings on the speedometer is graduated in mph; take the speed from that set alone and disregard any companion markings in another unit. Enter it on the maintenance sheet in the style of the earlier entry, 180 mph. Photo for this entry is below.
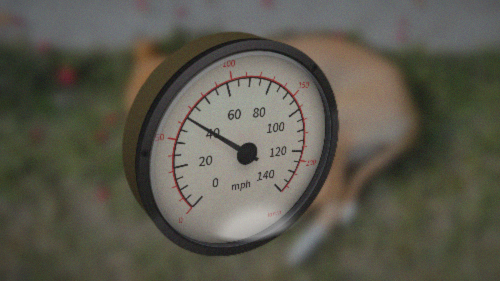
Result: 40 mph
